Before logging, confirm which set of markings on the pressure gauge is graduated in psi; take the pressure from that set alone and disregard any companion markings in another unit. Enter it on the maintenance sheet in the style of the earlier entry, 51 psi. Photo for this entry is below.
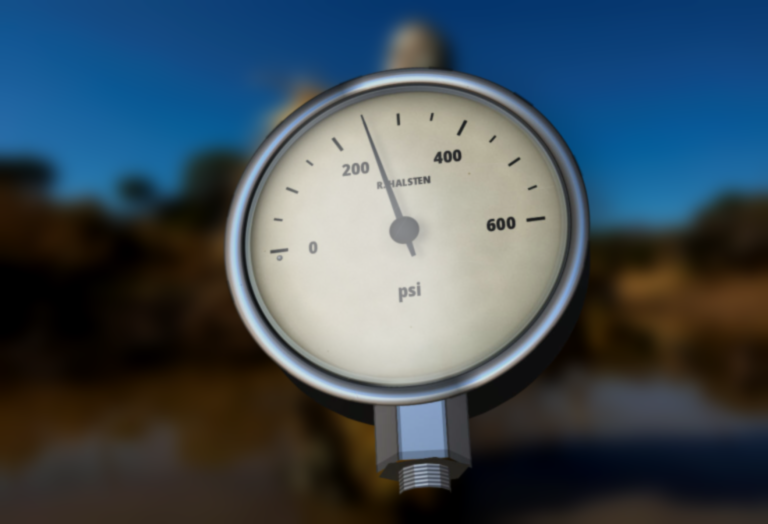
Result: 250 psi
